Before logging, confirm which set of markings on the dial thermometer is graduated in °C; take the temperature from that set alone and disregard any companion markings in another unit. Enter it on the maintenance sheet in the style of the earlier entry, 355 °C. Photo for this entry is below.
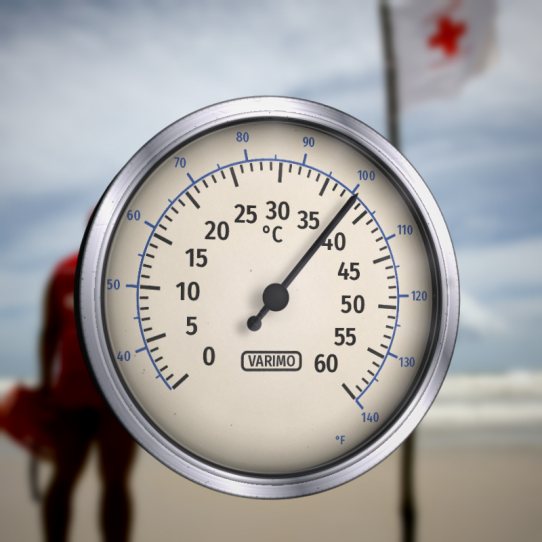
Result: 38 °C
